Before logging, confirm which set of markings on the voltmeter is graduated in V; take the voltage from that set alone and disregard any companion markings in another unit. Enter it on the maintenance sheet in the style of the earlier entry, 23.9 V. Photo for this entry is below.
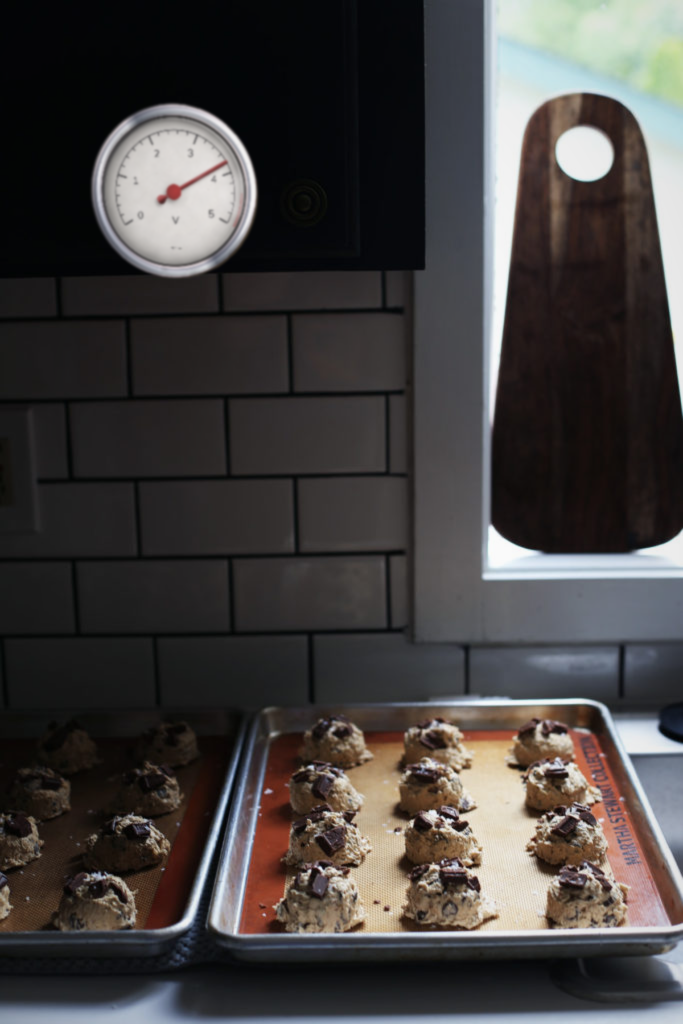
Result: 3.8 V
